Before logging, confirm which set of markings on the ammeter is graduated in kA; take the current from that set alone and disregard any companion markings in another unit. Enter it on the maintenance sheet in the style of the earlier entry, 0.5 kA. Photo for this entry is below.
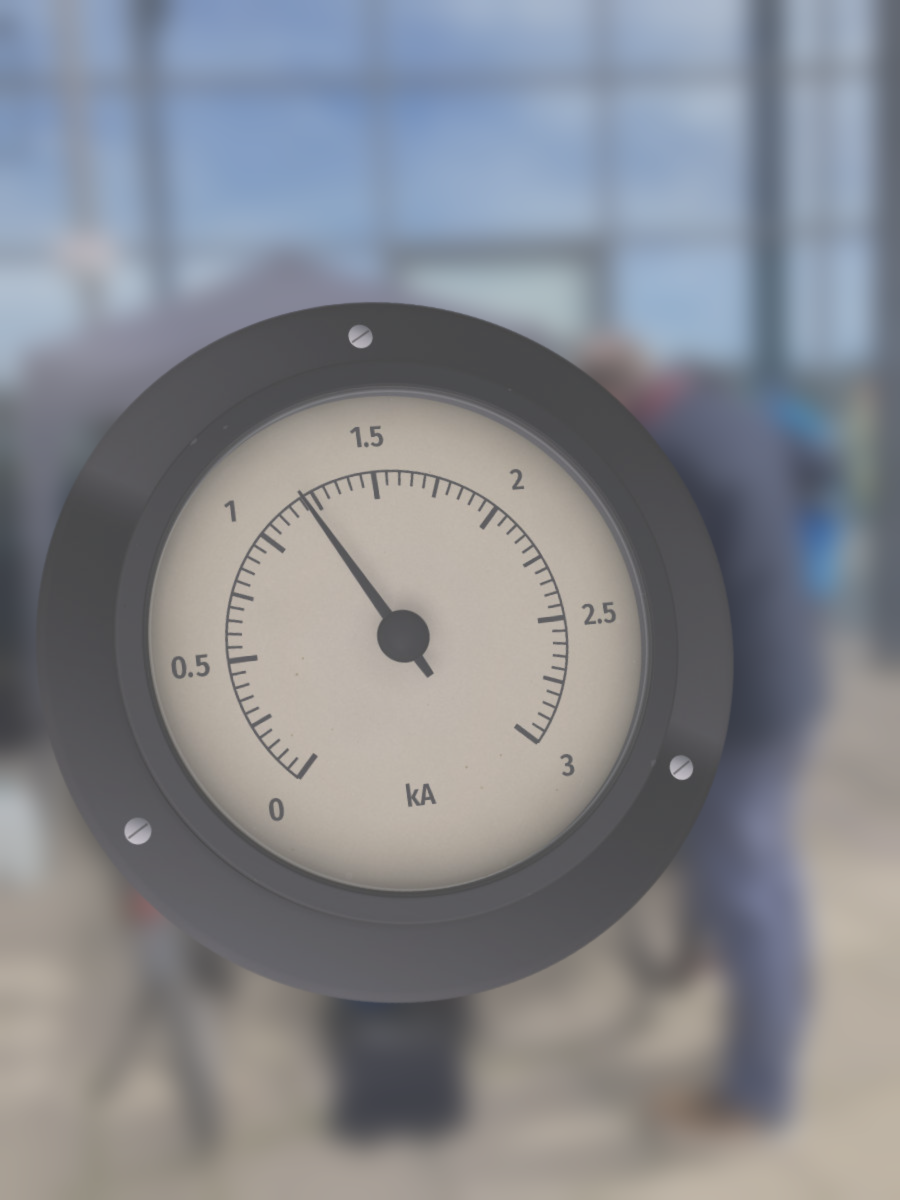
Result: 1.2 kA
